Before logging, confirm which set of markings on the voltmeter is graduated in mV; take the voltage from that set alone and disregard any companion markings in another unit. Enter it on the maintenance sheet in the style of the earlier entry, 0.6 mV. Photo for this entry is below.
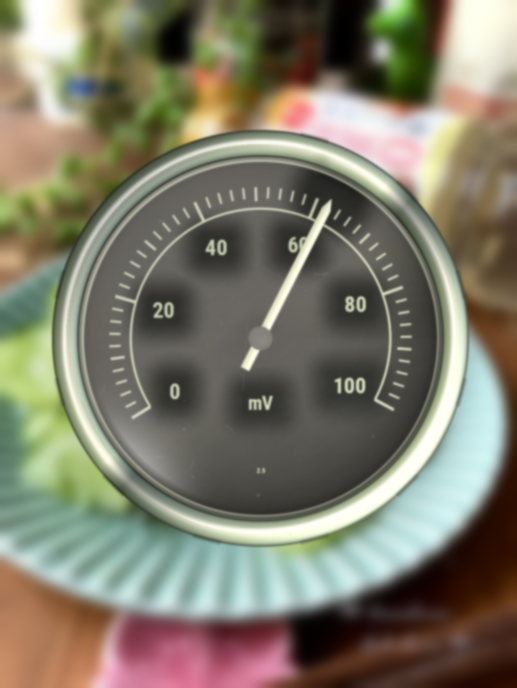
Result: 62 mV
